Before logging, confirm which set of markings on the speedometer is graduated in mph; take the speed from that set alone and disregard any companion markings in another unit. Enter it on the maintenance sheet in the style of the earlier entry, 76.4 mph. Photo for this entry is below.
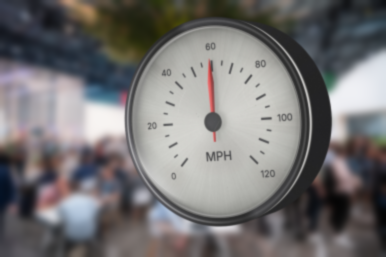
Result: 60 mph
